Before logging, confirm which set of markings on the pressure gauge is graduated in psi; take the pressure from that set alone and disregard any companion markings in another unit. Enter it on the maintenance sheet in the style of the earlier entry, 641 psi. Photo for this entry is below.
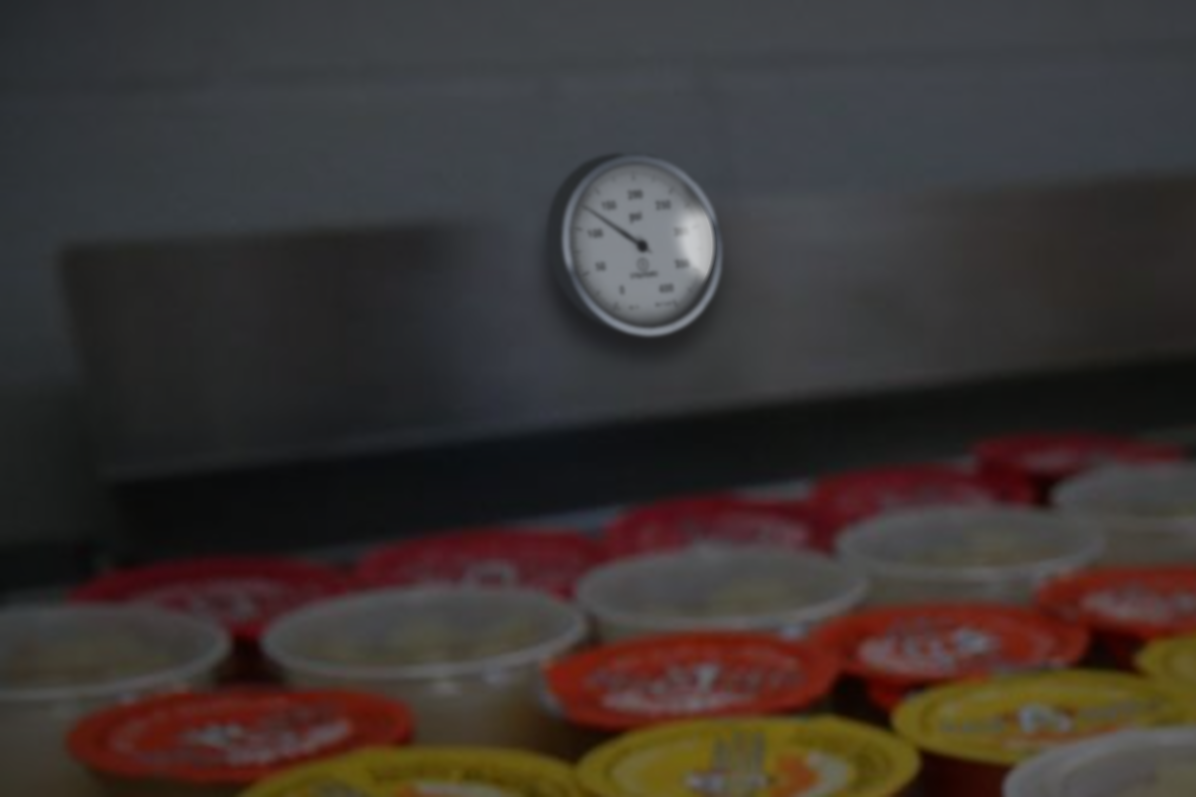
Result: 125 psi
